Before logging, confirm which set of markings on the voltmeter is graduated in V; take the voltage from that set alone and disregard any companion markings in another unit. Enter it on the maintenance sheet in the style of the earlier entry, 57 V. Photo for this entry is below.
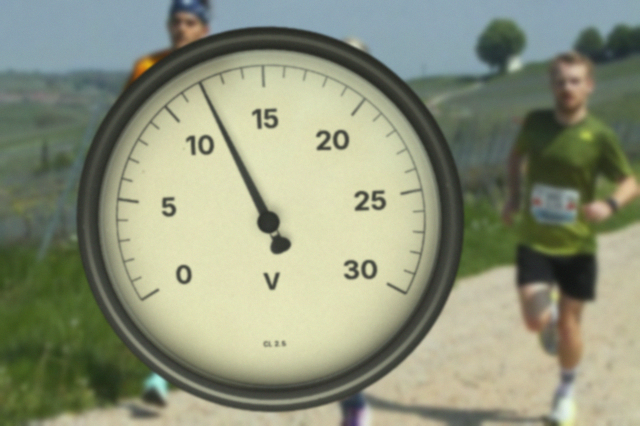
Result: 12 V
